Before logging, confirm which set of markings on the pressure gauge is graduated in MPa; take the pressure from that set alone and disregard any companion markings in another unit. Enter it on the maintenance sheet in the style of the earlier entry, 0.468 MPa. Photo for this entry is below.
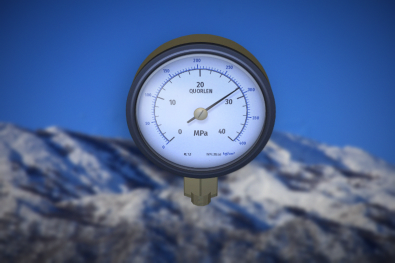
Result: 28 MPa
